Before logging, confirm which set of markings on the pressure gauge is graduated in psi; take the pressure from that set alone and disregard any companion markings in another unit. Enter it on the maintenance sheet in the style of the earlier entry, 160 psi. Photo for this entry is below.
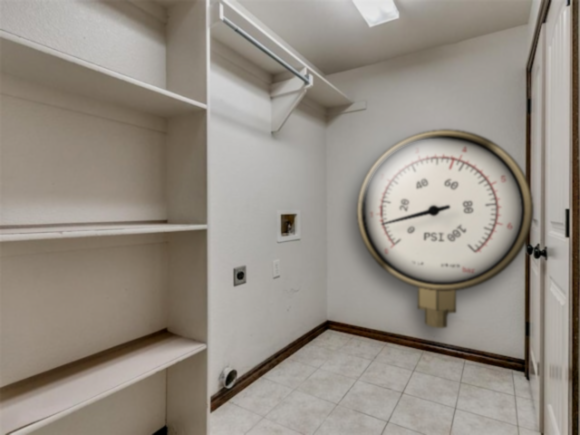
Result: 10 psi
